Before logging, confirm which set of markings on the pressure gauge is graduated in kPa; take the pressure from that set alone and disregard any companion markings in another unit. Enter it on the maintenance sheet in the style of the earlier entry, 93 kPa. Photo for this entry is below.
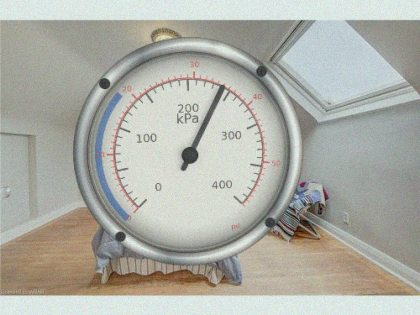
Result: 240 kPa
